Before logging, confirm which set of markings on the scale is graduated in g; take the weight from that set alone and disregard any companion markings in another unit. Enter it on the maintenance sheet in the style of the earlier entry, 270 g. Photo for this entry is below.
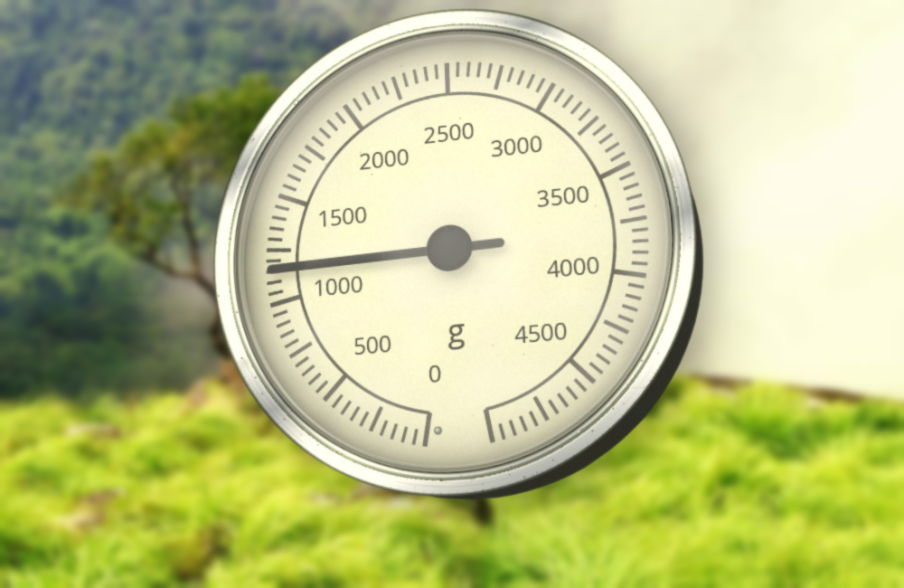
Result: 1150 g
